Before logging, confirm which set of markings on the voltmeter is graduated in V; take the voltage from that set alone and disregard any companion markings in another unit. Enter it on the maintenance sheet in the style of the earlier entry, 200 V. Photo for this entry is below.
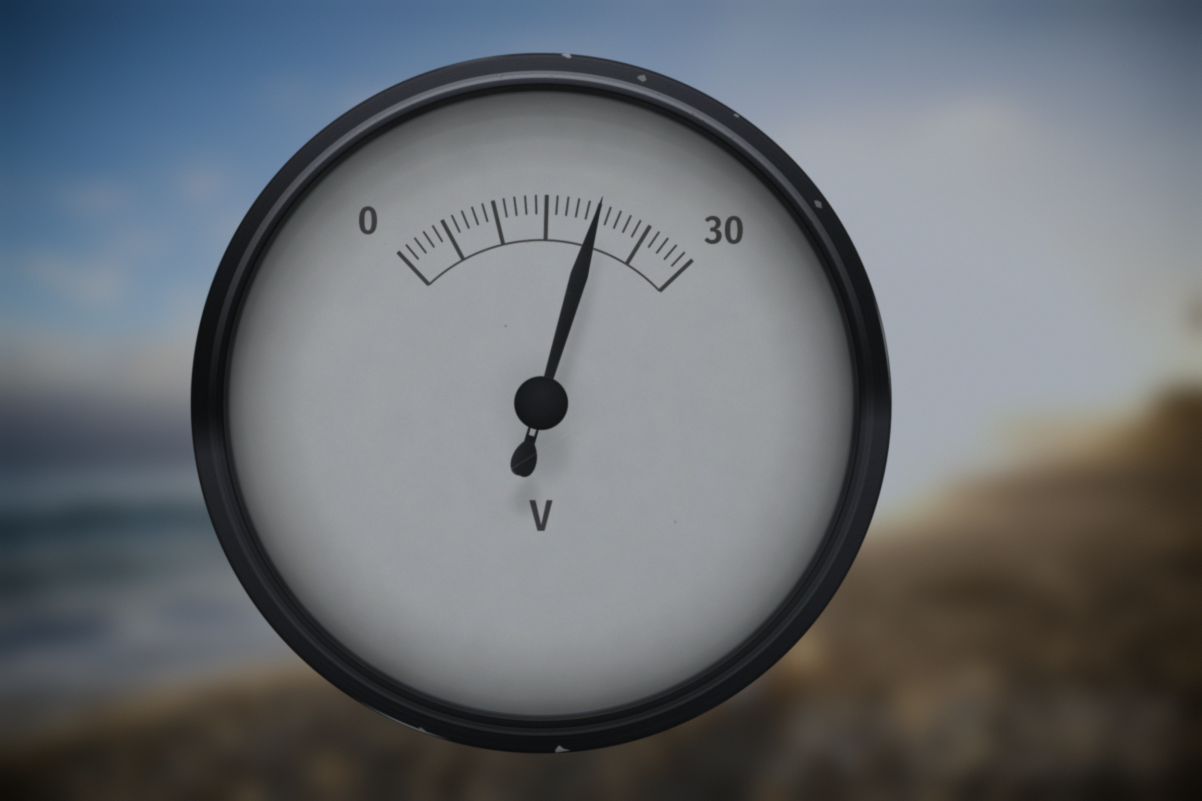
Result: 20 V
